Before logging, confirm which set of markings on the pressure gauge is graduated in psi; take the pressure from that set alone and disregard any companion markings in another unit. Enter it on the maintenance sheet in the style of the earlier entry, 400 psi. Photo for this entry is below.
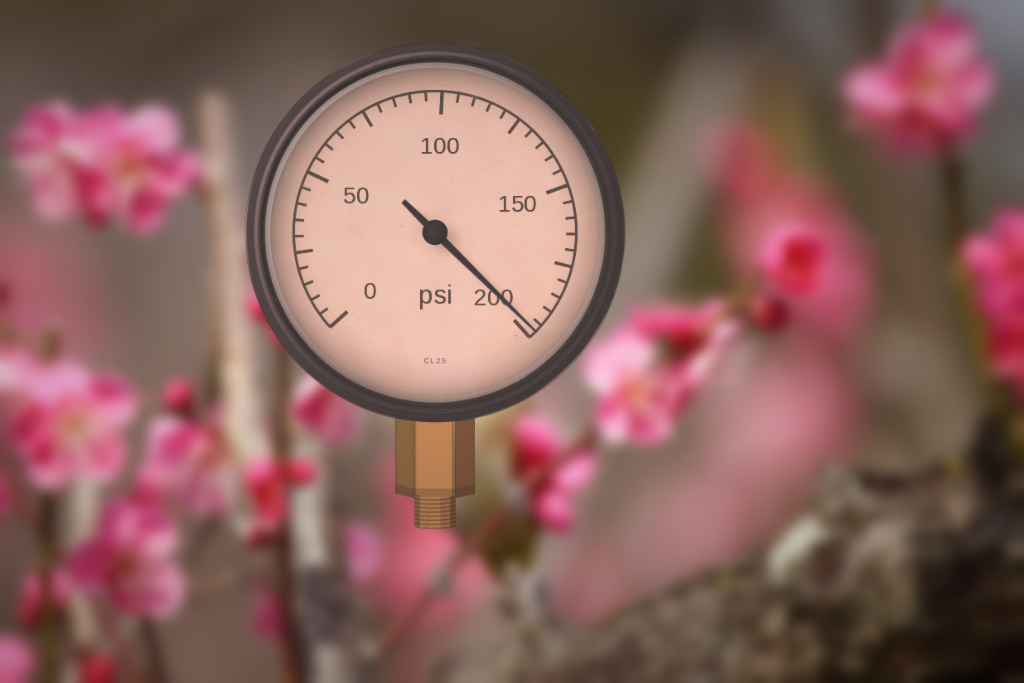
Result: 197.5 psi
